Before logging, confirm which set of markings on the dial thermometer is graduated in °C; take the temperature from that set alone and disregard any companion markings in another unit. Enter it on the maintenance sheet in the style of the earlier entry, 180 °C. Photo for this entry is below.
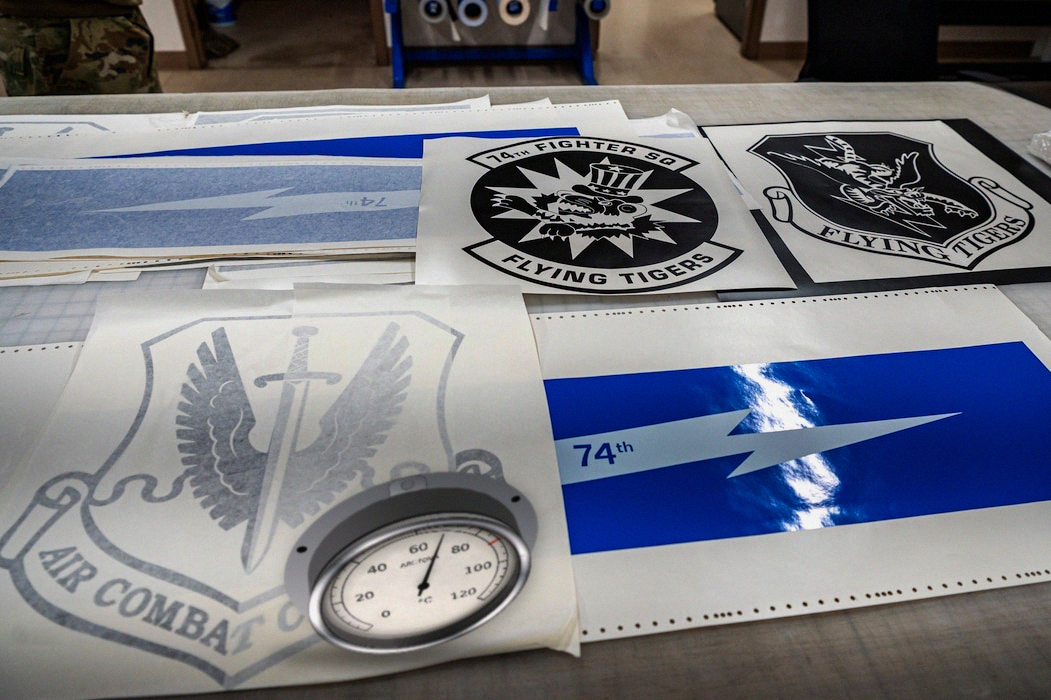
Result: 68 °C
